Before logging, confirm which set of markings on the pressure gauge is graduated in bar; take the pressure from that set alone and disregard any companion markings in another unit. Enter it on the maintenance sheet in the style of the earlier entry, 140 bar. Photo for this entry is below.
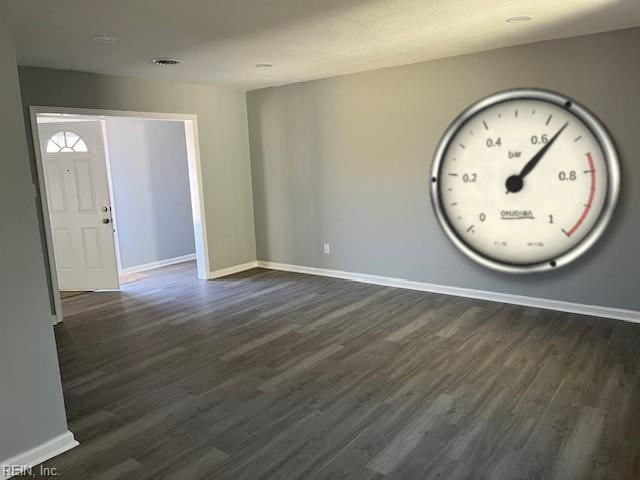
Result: 0.65 bar
